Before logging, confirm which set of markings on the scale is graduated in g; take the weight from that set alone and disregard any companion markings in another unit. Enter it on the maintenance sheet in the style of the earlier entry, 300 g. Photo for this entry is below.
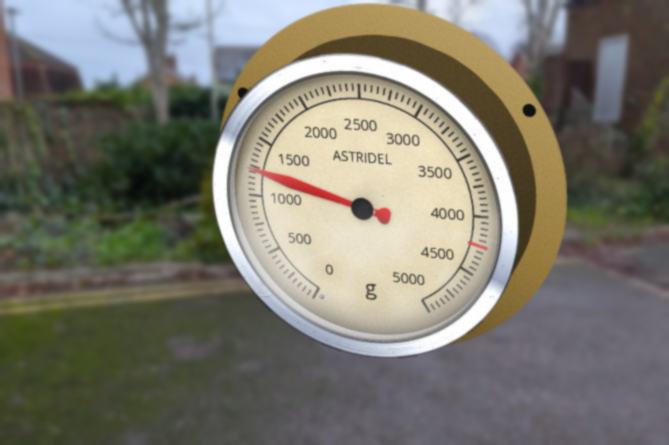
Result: 1250 g
